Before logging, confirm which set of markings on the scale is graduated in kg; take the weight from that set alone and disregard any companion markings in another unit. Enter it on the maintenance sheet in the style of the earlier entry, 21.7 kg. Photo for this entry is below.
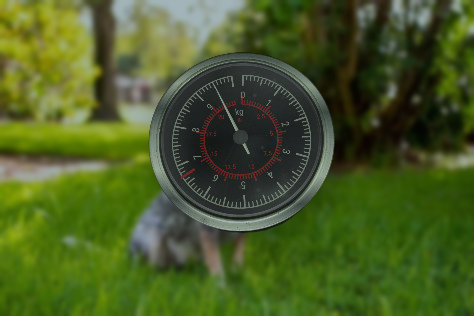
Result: 9.5 kg
